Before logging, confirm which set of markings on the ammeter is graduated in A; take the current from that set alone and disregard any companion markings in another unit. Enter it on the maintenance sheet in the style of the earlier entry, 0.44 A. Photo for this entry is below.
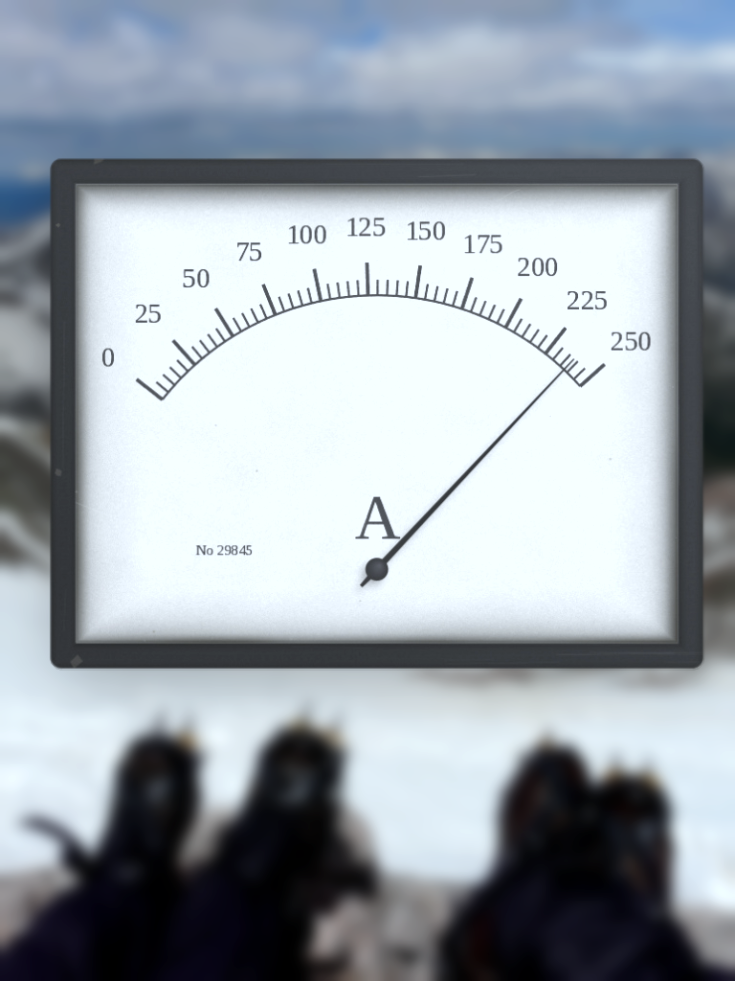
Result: 237.5 A
